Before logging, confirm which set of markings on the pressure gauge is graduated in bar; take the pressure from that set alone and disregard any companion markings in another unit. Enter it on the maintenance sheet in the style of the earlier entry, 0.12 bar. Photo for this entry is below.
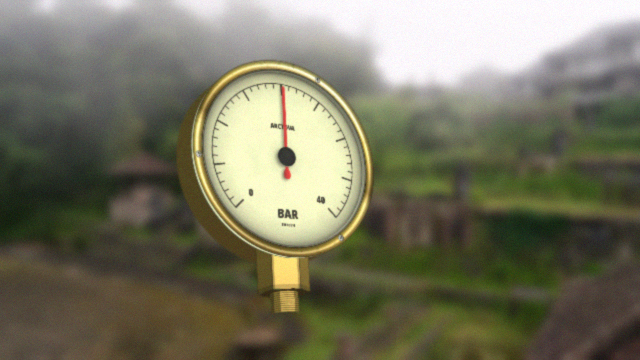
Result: 20 bar
